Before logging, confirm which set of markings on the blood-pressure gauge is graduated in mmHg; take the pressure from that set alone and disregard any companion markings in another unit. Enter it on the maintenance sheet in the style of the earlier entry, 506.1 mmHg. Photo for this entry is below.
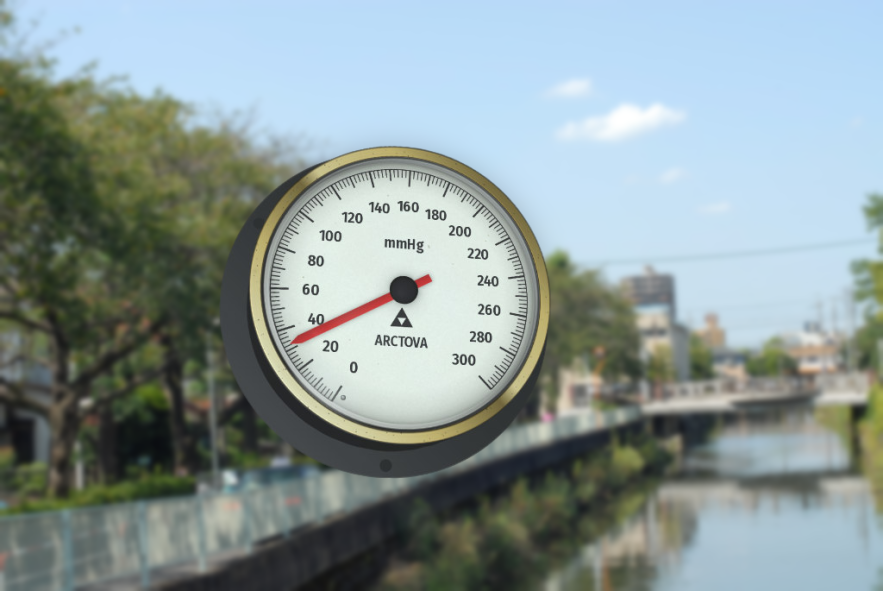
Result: 32 mmHg
